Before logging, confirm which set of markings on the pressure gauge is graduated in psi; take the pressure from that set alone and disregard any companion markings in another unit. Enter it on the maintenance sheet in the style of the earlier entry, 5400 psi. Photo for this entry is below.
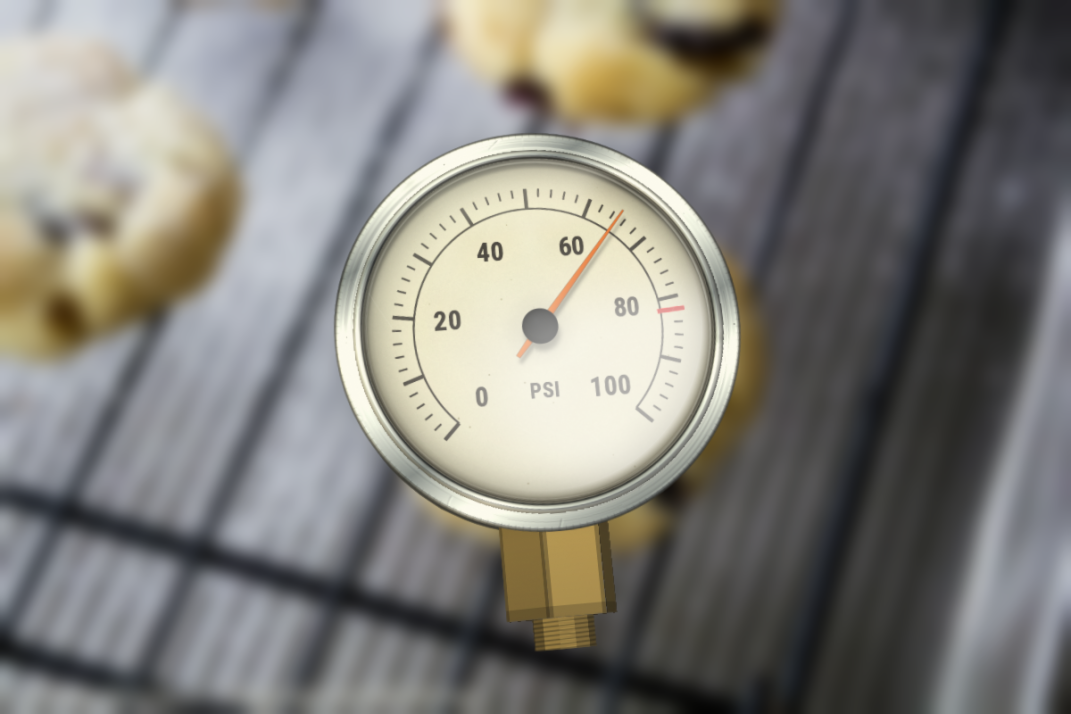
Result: 65 psi
